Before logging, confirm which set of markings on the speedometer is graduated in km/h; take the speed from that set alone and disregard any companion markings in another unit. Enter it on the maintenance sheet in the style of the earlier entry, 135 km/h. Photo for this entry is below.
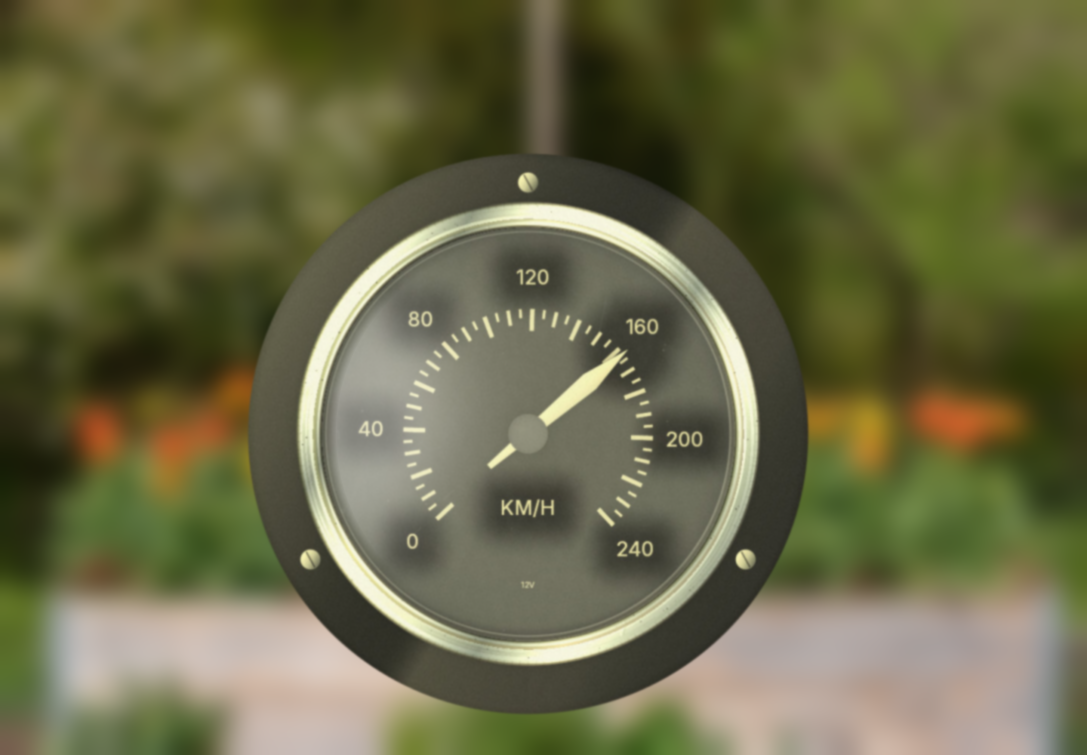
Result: 162.5 km/h
